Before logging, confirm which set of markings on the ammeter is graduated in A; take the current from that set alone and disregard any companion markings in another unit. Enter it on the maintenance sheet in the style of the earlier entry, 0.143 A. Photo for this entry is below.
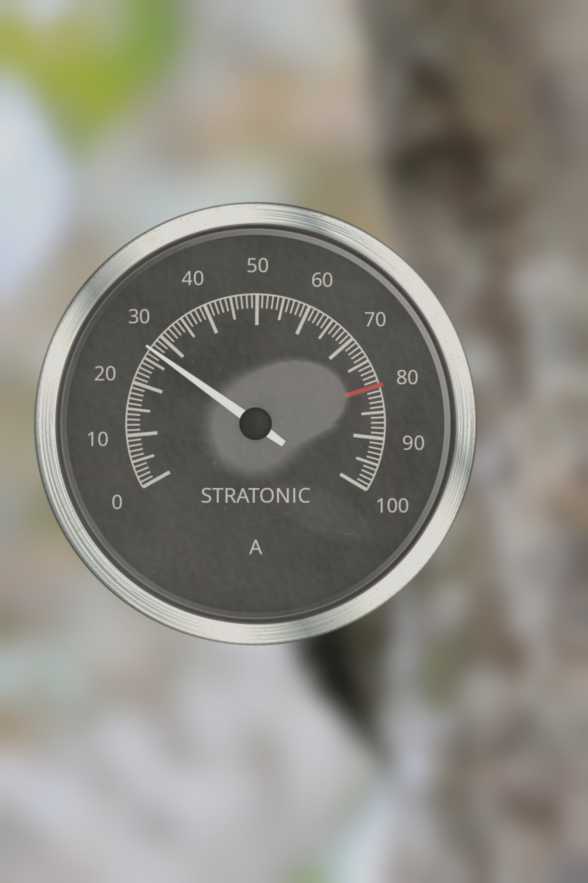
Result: 27 A
